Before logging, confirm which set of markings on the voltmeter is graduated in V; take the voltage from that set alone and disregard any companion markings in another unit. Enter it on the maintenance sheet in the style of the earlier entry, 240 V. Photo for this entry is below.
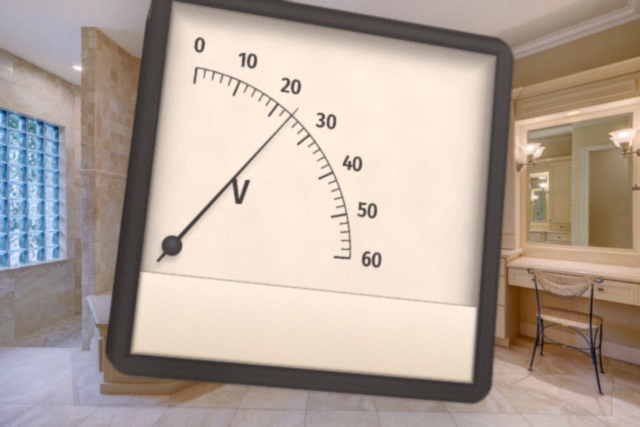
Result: 24 V
